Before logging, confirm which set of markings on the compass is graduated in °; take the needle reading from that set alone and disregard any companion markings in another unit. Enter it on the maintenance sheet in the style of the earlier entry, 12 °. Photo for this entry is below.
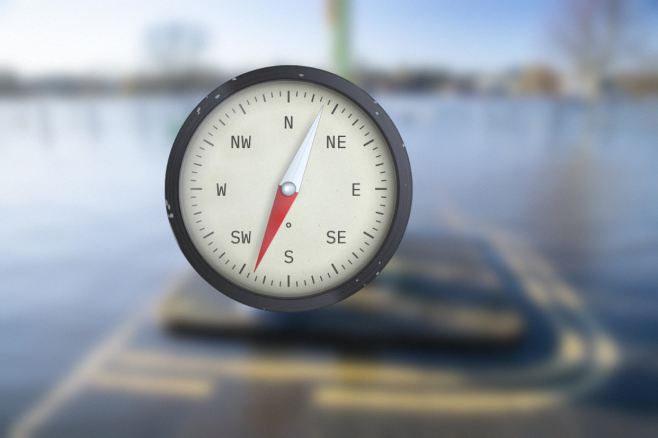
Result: 202.5 °
